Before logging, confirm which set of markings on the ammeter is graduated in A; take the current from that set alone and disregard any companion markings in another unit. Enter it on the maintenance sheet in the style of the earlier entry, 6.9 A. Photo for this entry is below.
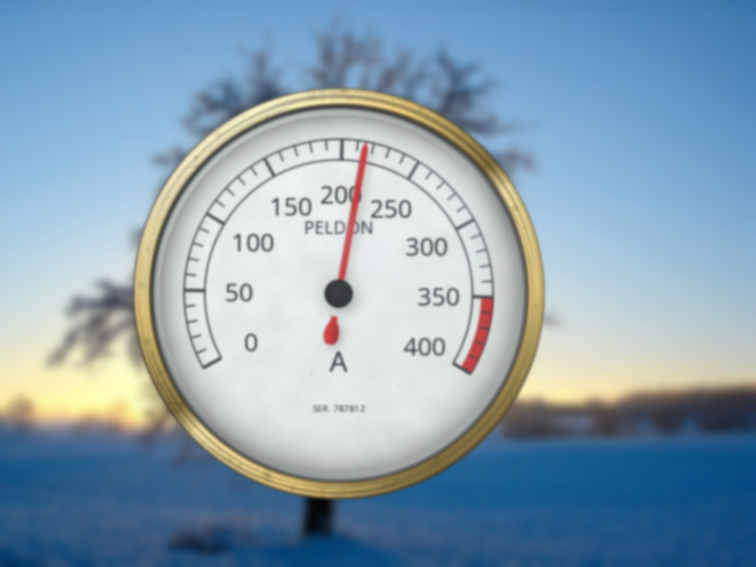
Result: 215 A
